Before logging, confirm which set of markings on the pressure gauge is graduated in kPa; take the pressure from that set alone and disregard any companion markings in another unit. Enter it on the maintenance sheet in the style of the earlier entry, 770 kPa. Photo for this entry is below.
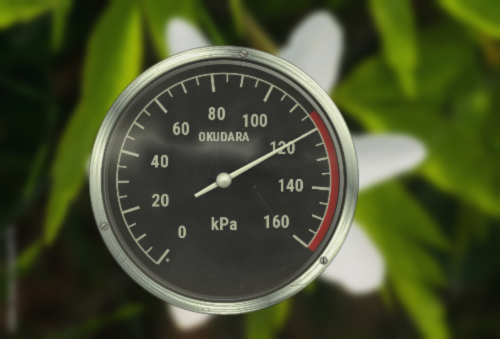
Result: 120 kPa
